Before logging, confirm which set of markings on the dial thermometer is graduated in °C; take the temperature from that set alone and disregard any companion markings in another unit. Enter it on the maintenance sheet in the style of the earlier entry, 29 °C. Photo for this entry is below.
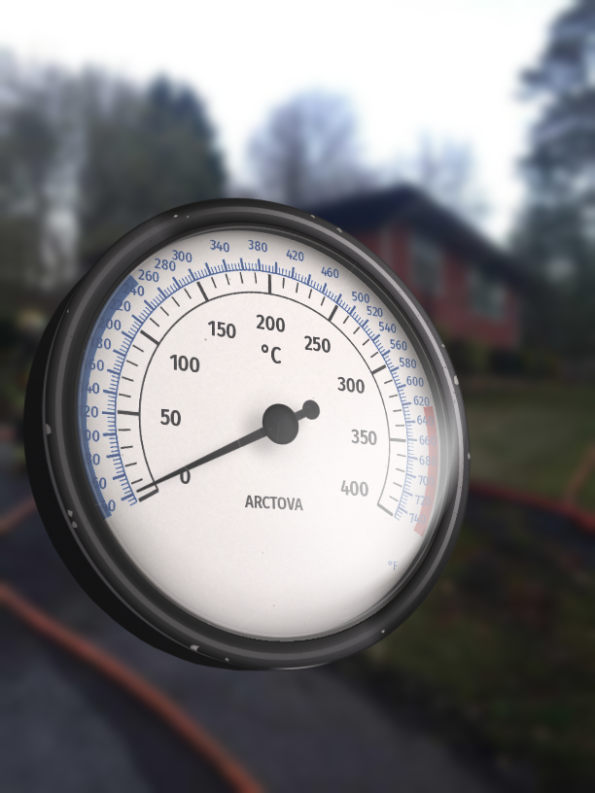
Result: 5 °C
